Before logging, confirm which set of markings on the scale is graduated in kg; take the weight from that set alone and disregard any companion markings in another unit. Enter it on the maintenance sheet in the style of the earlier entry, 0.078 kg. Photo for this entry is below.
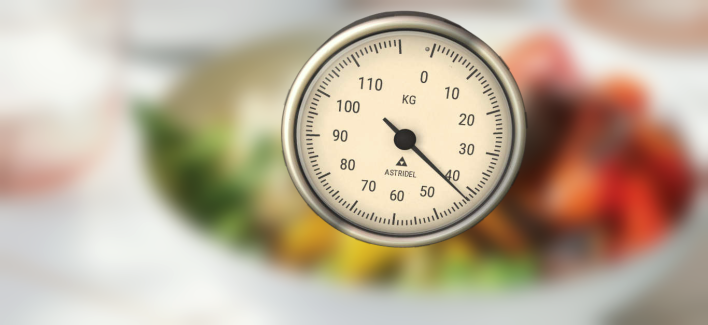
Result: 42 kg
